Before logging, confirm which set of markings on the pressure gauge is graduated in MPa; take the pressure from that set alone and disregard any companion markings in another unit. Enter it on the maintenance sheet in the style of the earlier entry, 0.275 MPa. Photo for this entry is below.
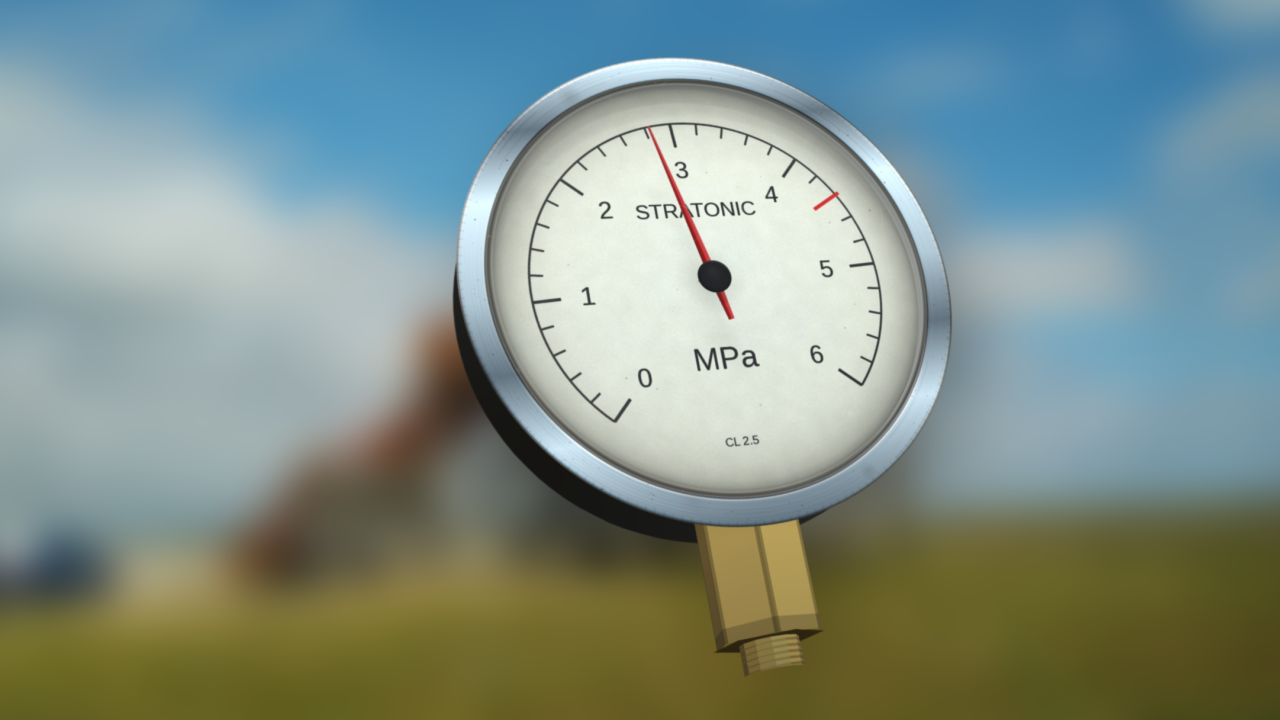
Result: 2.8 MPa
